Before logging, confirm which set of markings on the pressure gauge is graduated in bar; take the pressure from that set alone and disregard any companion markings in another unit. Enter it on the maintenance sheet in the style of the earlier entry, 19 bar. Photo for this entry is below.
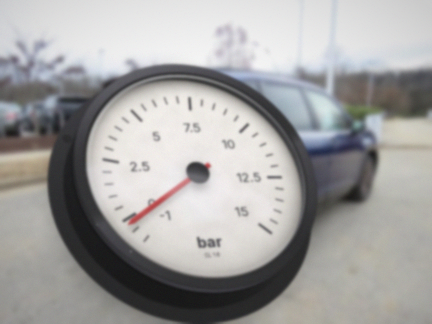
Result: -0.25 bar
